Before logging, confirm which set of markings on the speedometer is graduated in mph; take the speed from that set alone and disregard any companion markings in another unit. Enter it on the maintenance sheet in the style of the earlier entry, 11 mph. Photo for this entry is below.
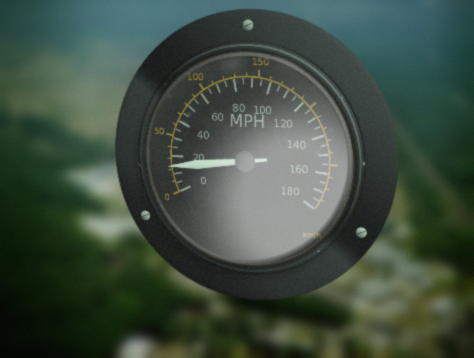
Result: 15 mph
